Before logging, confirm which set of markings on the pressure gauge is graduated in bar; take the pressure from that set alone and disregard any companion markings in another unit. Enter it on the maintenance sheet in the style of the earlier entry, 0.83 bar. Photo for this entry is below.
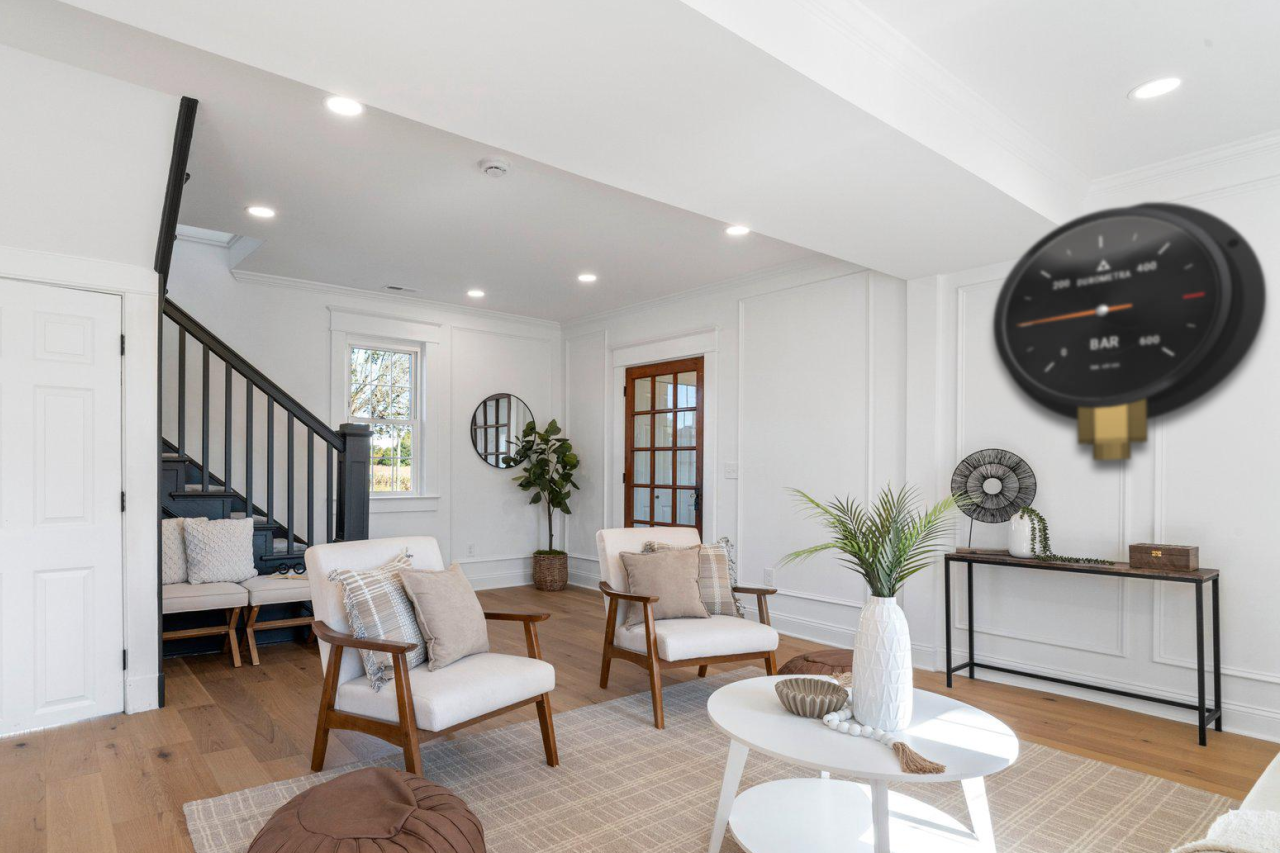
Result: 100 bar
